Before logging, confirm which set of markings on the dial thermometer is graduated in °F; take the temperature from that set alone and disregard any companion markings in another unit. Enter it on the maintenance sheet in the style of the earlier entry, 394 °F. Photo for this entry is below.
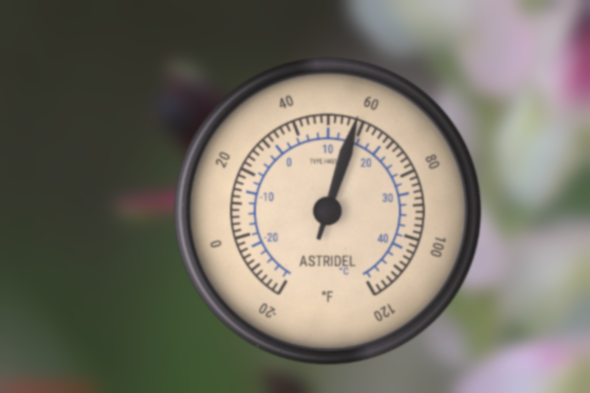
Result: 58 °F
